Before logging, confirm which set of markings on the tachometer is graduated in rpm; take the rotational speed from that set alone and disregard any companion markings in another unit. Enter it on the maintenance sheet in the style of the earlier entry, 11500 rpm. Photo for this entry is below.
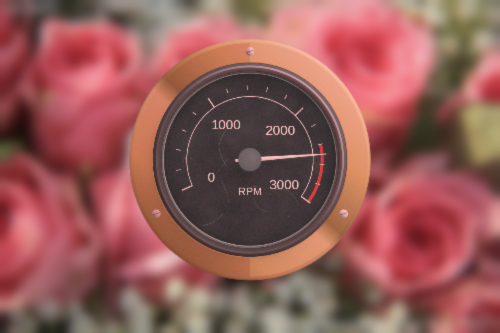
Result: 2500 rpm
